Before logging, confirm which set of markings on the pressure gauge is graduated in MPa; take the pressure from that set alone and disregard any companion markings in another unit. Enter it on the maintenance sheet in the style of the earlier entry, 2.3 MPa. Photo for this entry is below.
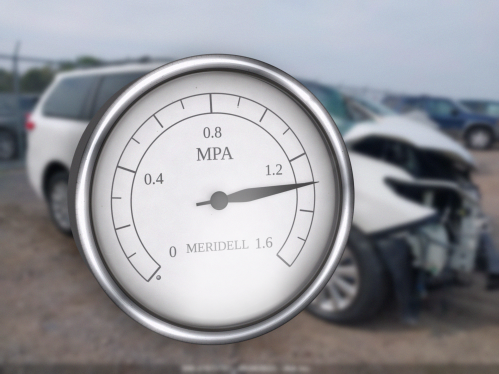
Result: 1.3 MPa
